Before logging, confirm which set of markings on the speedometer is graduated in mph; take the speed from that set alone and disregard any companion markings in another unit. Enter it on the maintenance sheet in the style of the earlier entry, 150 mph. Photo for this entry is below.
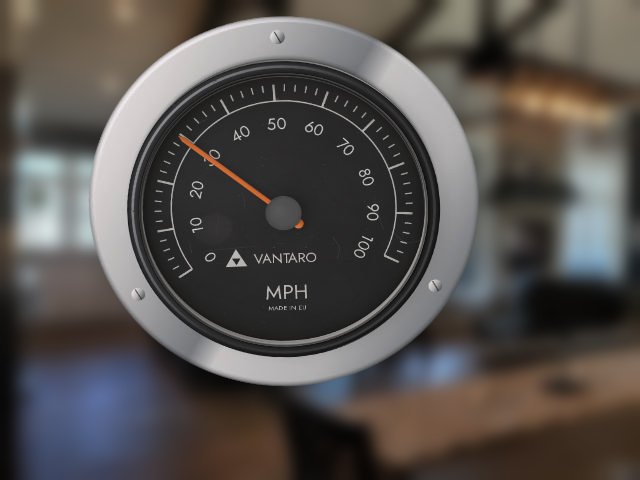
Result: 30 mph
